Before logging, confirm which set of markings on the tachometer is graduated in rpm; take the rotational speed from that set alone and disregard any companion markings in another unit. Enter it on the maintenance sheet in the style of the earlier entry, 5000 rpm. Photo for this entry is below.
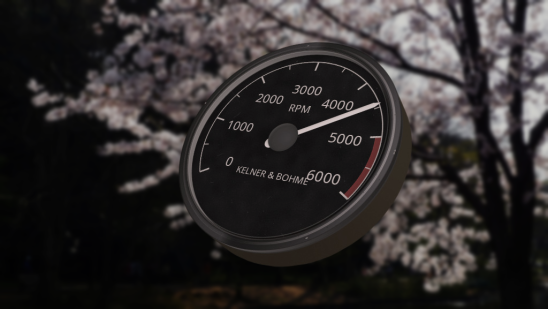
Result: 4500 rpm
